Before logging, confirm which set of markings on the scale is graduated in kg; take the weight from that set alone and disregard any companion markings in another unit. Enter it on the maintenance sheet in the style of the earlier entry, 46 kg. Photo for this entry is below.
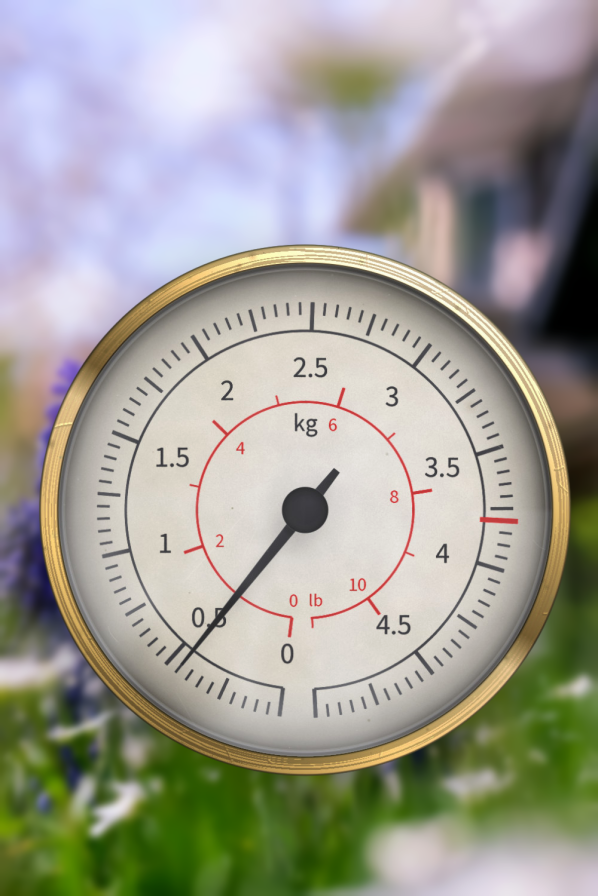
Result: 0.45 kg
